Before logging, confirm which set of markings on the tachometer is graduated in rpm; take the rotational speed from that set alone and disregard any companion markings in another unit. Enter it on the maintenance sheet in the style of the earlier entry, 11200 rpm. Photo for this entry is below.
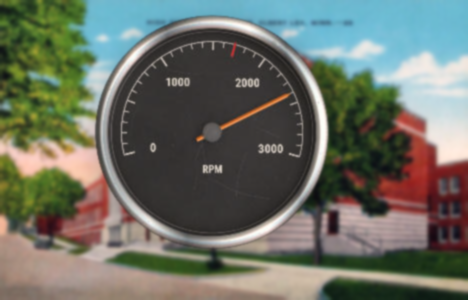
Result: 2400 rpm
